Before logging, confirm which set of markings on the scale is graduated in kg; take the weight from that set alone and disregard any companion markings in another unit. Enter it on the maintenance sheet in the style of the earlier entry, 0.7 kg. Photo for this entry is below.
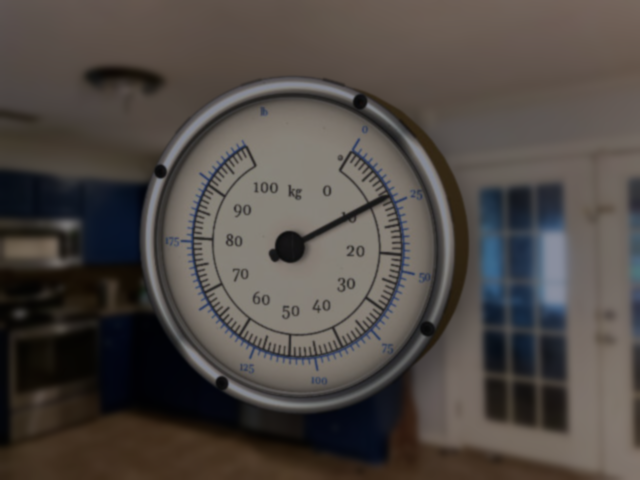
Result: 10 kg
